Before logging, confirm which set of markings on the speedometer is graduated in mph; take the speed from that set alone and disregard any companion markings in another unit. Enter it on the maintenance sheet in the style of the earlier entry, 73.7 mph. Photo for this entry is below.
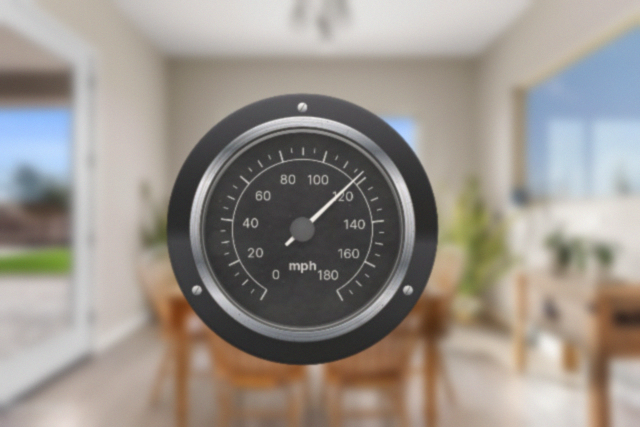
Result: 117.5 mph
